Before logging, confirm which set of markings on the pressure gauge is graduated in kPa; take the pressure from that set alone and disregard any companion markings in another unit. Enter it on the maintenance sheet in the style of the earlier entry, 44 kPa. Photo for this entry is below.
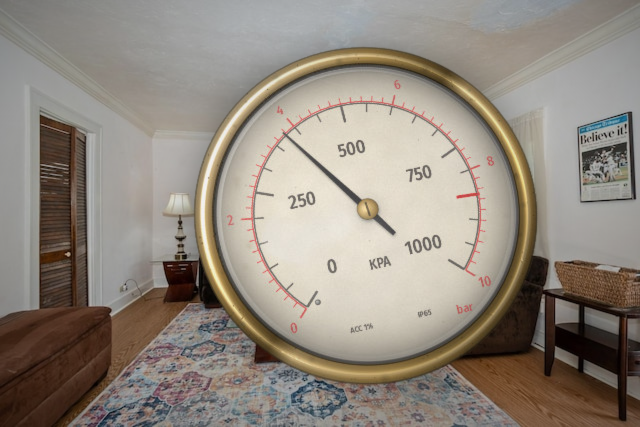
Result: 375 kPa
